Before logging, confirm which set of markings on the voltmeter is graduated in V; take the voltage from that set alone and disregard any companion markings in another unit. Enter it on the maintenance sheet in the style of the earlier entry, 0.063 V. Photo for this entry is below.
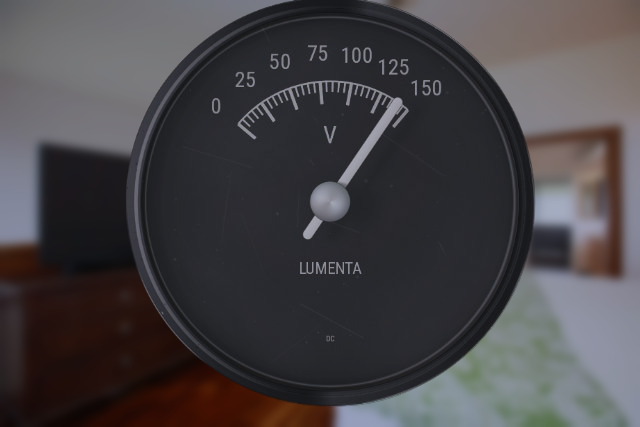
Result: 140 V
